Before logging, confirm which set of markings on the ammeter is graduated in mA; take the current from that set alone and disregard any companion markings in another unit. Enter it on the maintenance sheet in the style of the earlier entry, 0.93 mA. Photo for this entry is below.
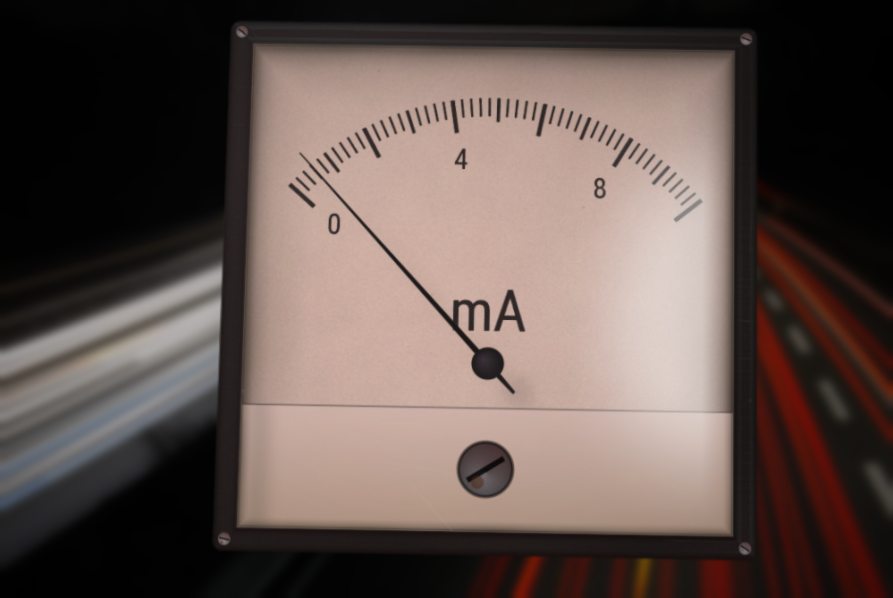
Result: 0.6 mA
